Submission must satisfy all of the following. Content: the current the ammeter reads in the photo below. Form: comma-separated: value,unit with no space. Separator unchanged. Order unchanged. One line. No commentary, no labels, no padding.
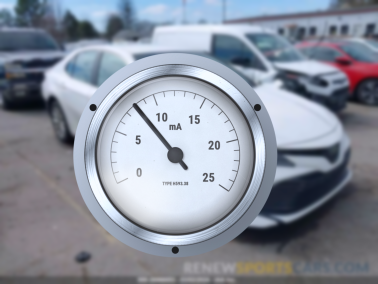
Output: 8,mA
